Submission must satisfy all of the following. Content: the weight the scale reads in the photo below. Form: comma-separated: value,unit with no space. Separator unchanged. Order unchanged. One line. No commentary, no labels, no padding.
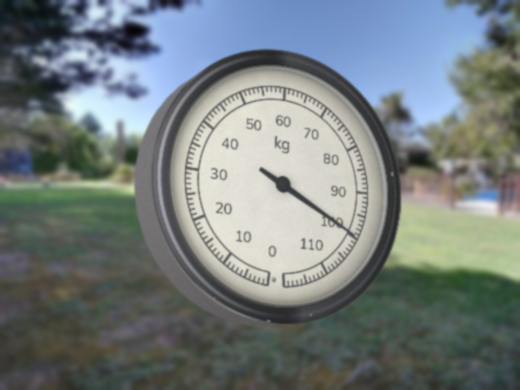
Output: 100,kg
